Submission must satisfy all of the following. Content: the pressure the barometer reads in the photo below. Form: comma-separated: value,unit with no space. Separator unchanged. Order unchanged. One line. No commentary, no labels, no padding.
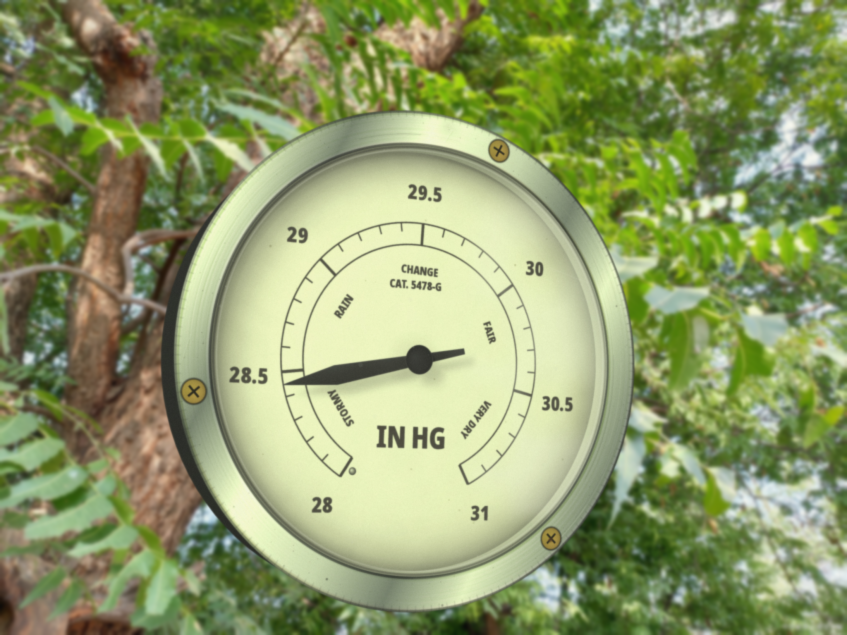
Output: 28.45,inHg
